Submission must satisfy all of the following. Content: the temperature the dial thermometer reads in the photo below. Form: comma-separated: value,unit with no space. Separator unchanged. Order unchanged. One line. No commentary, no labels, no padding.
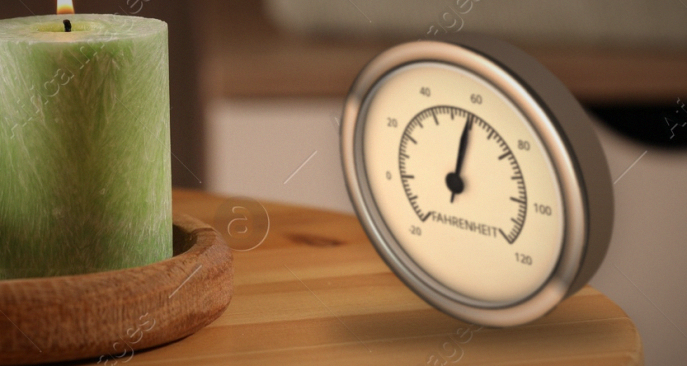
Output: 60,°F
